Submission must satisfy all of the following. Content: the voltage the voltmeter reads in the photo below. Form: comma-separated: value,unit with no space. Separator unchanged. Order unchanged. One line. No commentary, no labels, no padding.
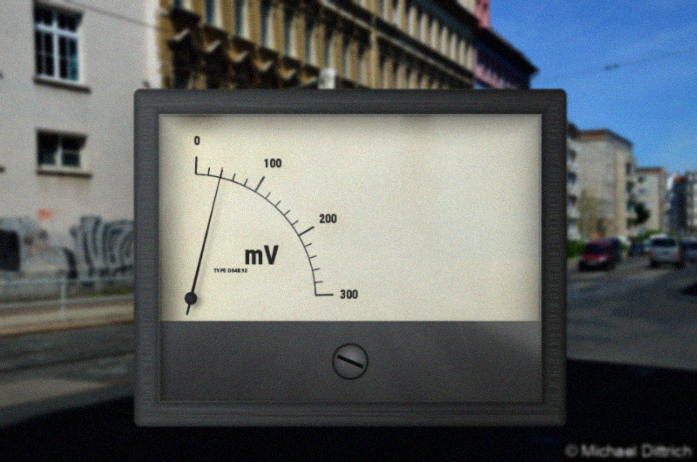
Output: 40,mV
